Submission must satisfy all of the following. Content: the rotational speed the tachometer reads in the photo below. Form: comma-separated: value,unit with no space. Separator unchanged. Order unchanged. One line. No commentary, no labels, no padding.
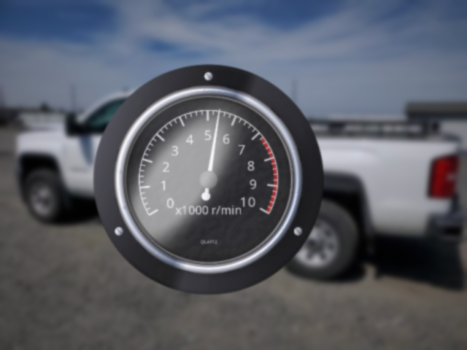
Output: 5400,rpm
